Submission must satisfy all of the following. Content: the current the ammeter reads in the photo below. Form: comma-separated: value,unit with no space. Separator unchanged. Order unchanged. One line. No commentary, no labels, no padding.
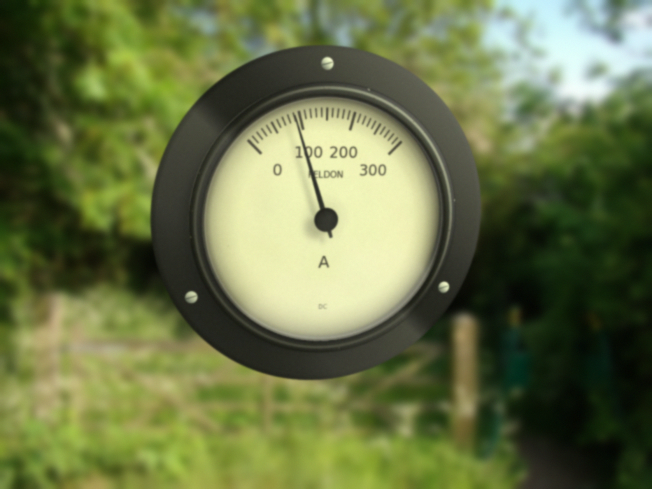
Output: 90,A
